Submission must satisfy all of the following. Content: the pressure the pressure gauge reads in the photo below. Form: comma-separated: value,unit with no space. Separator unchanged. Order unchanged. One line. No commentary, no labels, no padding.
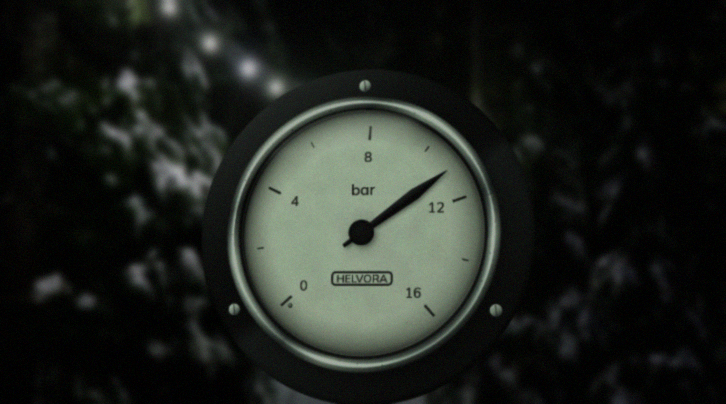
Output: 11,bar
